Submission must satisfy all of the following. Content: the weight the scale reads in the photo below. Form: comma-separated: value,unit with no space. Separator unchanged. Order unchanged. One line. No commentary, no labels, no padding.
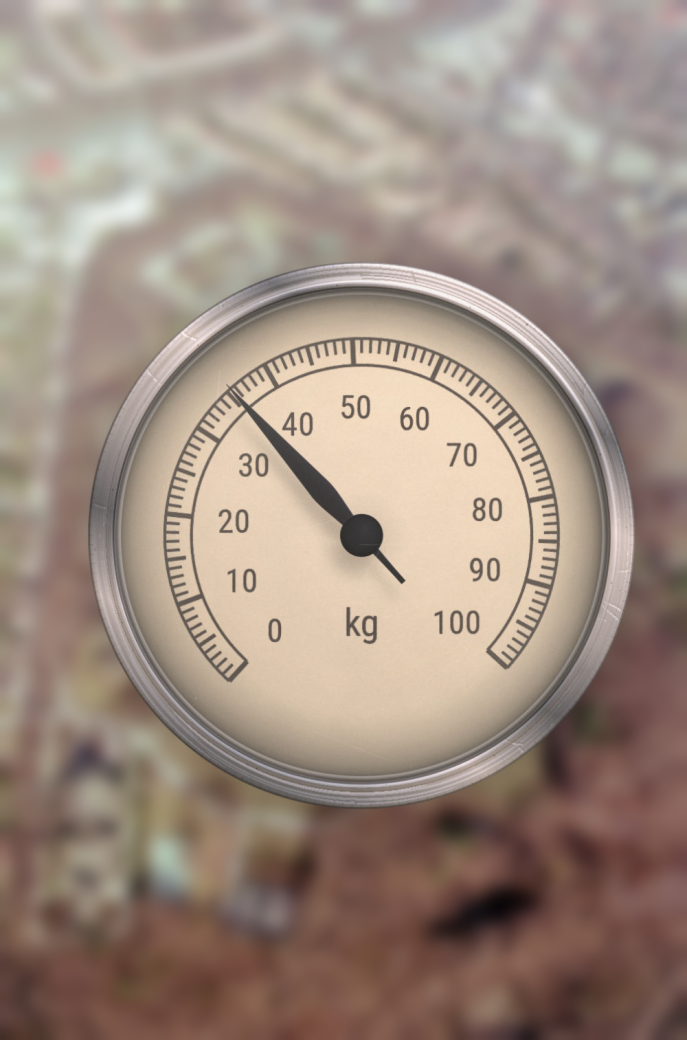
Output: 35.5,kg
